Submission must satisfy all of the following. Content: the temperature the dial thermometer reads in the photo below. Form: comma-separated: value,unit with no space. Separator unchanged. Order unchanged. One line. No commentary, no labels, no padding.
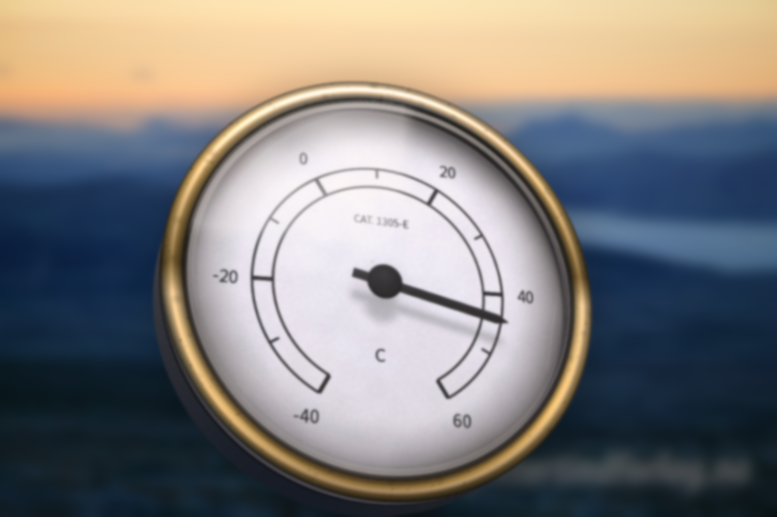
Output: 45,°C
